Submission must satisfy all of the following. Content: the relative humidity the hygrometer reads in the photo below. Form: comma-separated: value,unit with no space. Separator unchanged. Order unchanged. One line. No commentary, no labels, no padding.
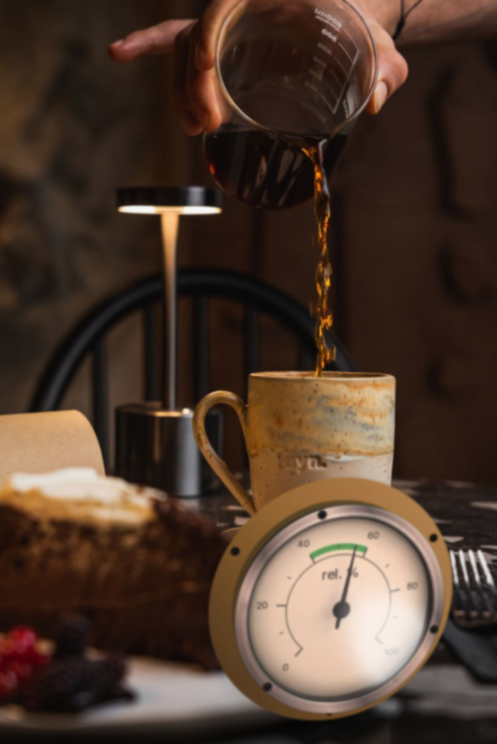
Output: 55,%
